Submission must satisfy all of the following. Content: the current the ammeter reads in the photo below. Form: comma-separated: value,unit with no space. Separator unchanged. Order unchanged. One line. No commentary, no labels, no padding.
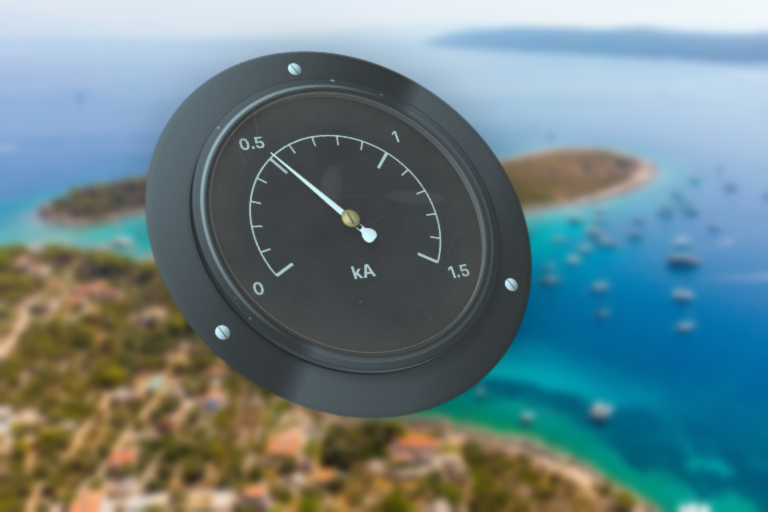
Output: 0.5,kA
